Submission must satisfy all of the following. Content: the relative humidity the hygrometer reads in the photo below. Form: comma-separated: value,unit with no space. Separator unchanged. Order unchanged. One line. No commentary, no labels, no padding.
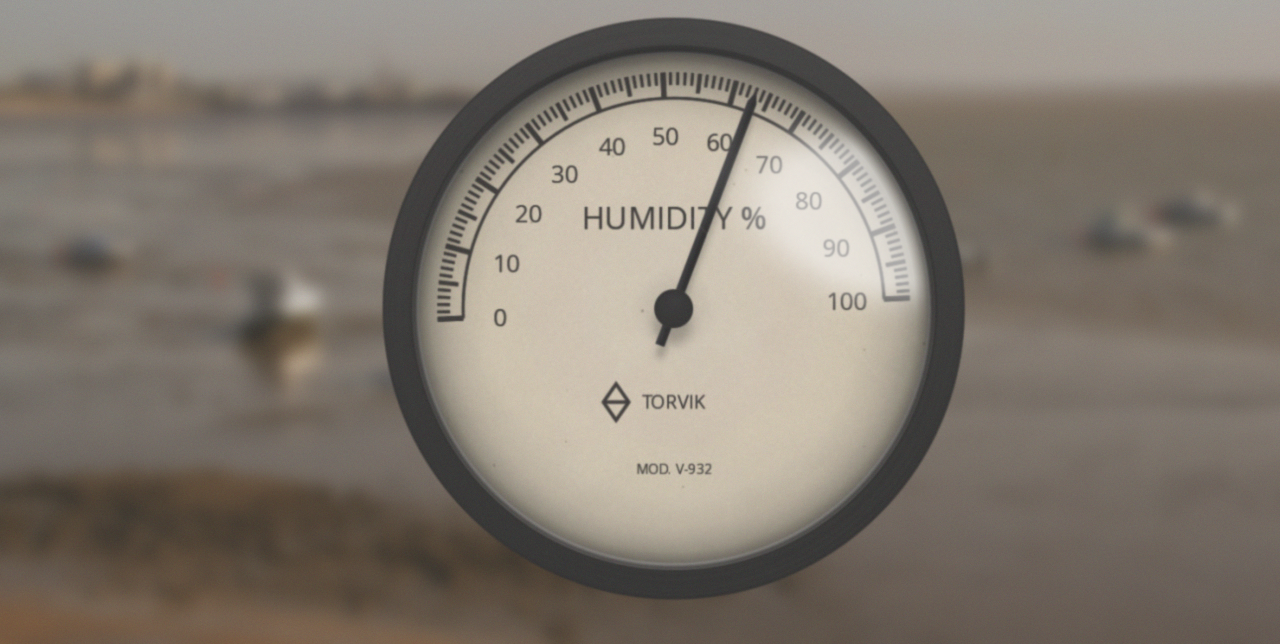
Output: 63,%
